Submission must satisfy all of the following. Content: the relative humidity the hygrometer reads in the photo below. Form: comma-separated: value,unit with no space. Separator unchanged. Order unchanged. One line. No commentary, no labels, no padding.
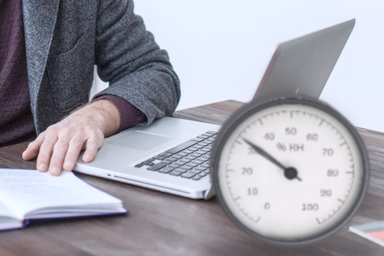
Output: 32,%
